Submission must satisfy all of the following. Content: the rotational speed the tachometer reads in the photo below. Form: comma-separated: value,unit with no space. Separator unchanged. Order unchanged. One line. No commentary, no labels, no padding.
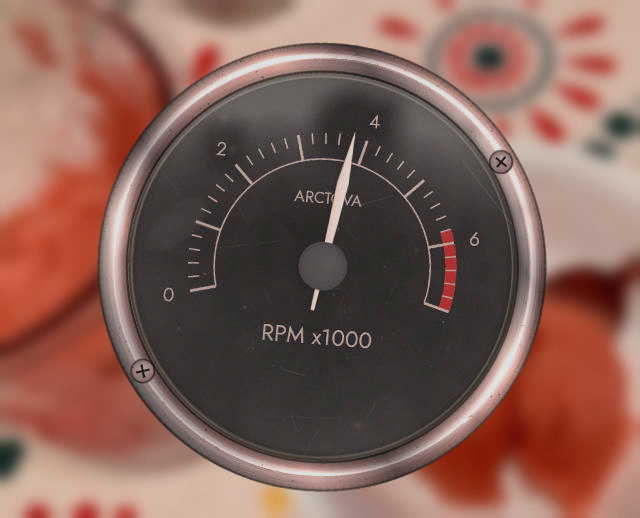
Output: 3800,rpm
